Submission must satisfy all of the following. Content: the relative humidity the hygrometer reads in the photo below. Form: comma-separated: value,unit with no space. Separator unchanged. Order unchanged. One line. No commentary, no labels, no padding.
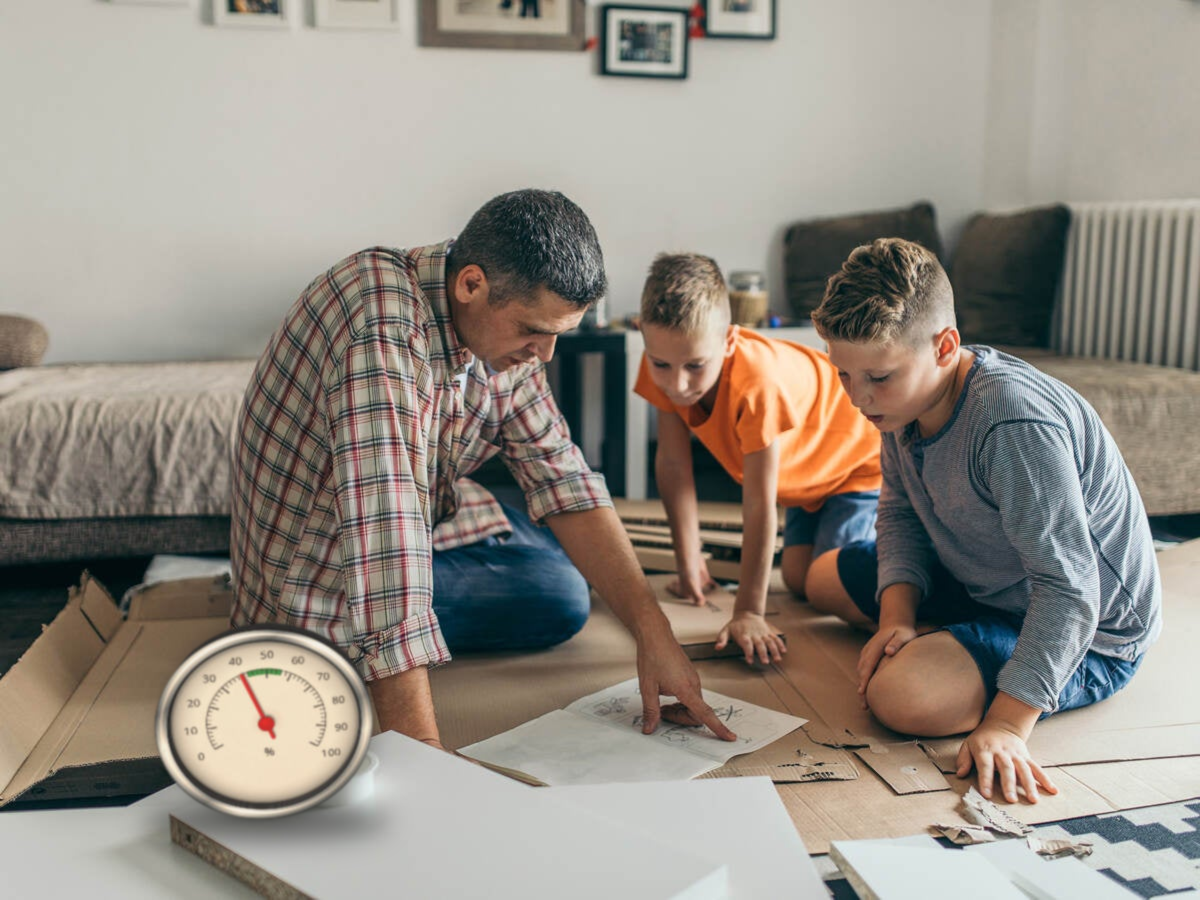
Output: 40,%
